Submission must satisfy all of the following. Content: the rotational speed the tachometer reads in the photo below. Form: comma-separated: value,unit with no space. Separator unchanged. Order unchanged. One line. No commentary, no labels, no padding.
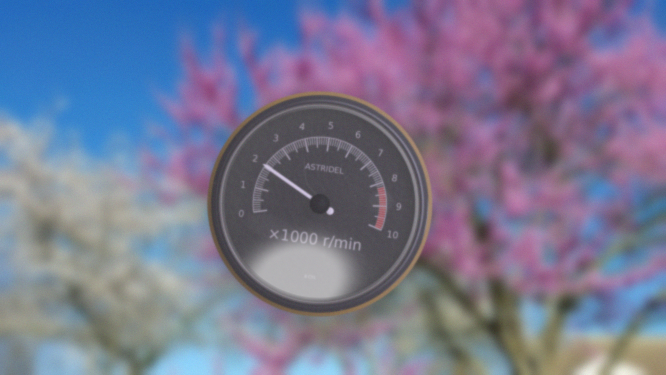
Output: 2000,rpm
